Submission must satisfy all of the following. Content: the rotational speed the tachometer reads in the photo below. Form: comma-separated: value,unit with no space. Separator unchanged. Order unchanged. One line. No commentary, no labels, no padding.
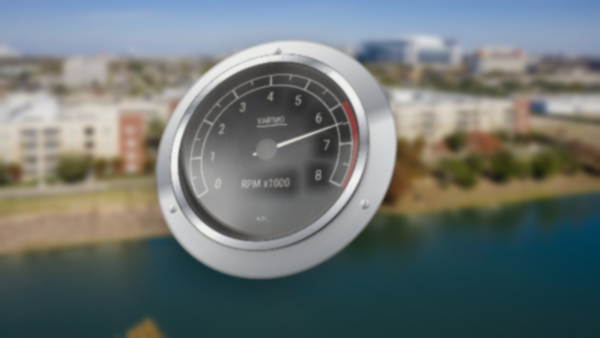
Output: 6500,rpm
